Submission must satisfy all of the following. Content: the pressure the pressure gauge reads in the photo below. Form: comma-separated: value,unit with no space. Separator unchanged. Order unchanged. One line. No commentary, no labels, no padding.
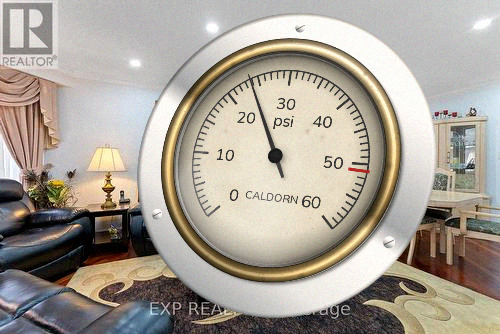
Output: 24,psi
